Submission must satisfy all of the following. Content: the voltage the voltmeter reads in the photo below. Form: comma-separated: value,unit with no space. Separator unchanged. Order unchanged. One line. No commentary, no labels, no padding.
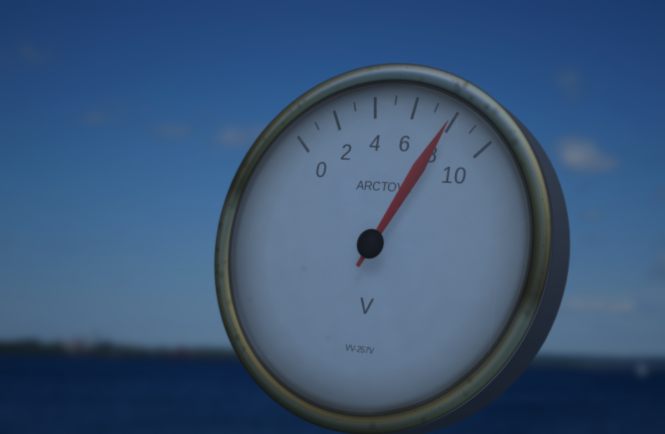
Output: 8,V
